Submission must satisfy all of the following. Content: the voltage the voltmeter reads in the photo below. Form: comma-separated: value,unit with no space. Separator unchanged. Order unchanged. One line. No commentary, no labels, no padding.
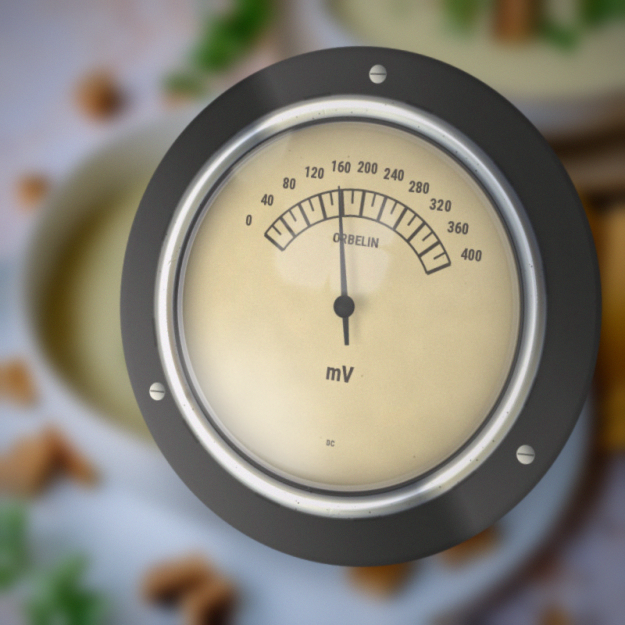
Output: 160,mV
